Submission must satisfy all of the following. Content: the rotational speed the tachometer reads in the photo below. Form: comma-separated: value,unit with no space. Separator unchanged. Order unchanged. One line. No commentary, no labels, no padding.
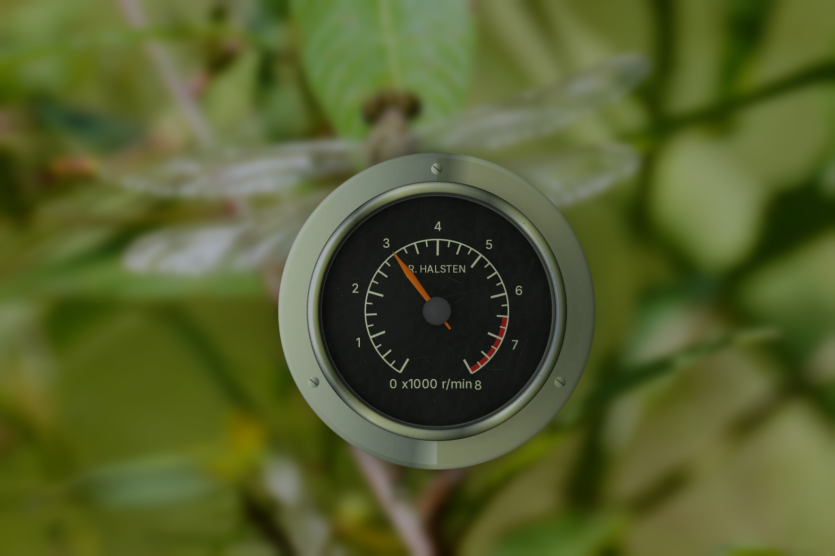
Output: 3000,rpm
